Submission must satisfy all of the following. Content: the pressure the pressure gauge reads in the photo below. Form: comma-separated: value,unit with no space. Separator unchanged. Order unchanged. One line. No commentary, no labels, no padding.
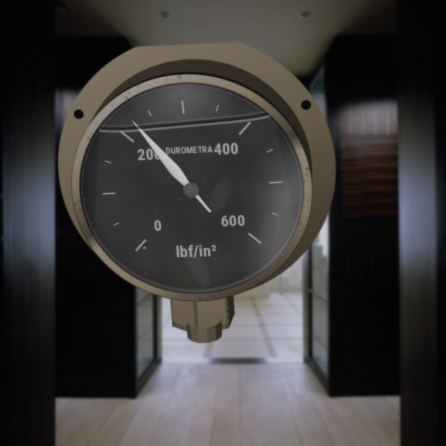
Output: 225,psi
